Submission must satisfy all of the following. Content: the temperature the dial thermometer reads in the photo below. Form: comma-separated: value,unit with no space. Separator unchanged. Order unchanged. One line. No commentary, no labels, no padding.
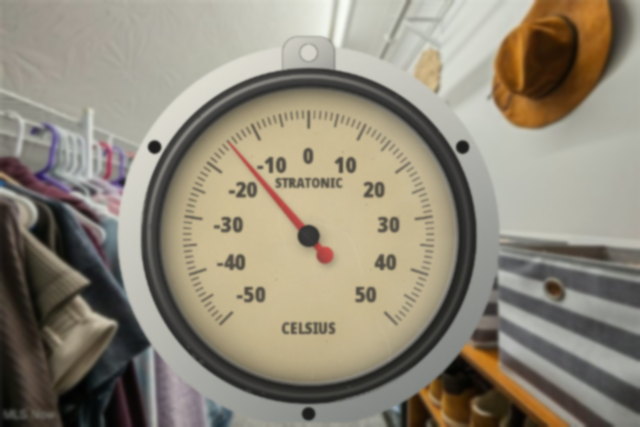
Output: -15,°C
